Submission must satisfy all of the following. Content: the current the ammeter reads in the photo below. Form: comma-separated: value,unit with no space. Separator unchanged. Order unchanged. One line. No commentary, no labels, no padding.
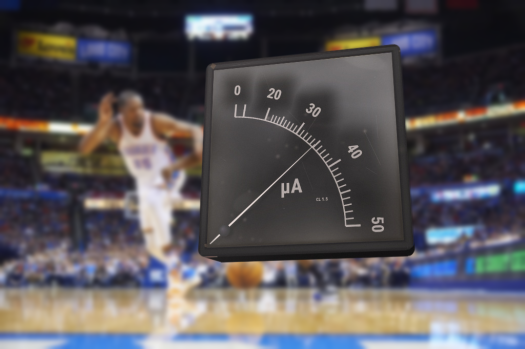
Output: 35,µA
